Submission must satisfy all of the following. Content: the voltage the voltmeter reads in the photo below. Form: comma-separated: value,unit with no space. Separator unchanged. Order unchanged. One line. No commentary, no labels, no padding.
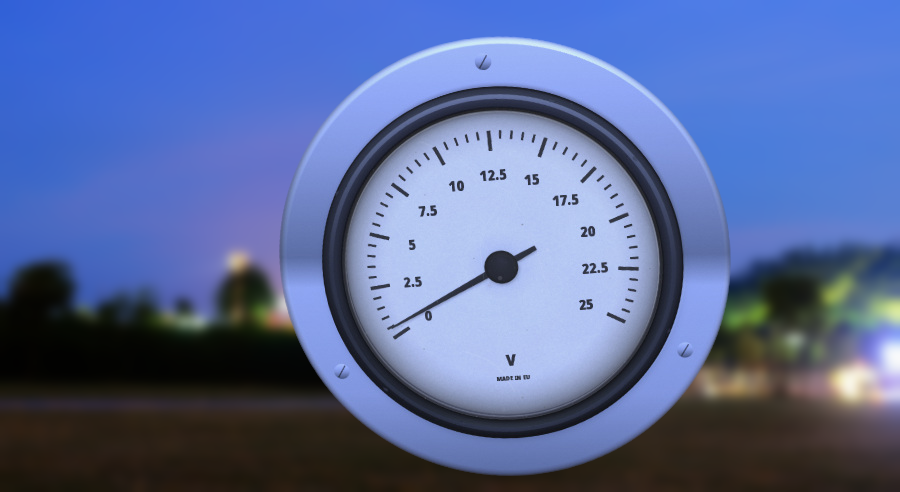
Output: 0.5,V
